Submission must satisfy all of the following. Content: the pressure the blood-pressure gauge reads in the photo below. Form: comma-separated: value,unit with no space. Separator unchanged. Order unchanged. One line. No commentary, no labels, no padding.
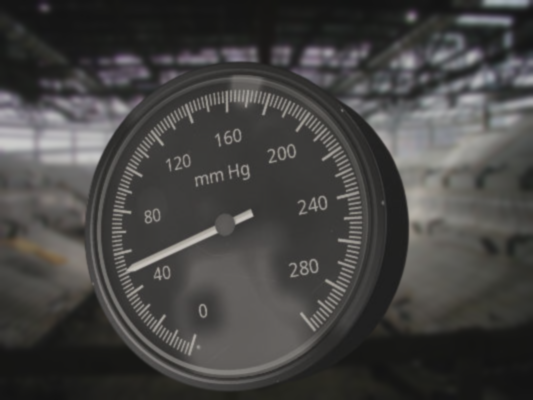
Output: 50,mmHg
